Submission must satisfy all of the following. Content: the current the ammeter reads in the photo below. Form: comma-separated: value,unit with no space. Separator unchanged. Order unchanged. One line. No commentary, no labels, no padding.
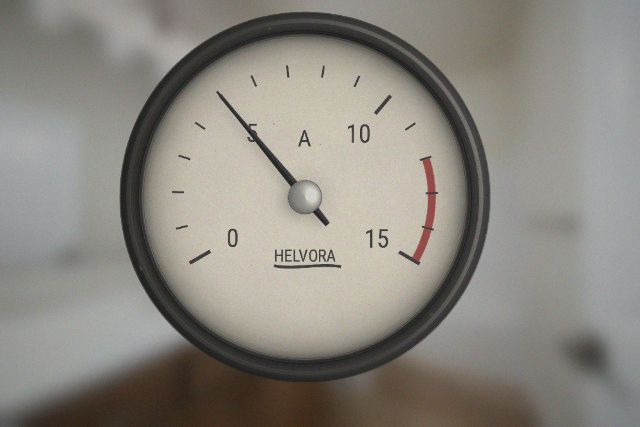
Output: 5,A
